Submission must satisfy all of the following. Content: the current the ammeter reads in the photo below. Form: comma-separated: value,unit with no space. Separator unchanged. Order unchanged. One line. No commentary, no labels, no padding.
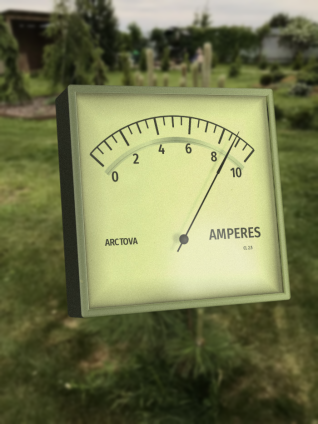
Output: 8.75,A
